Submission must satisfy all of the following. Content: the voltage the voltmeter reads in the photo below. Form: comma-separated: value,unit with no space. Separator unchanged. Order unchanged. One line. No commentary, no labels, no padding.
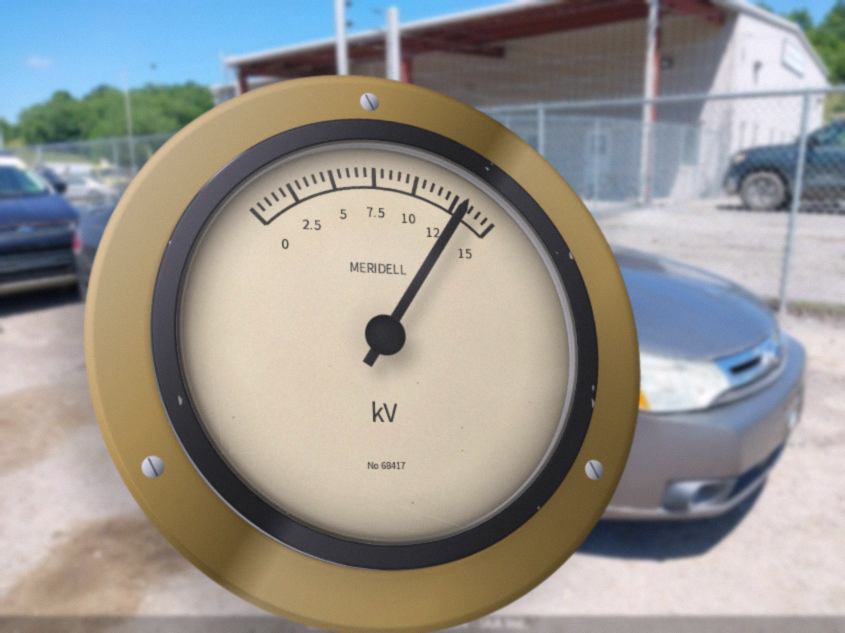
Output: 13,kV
